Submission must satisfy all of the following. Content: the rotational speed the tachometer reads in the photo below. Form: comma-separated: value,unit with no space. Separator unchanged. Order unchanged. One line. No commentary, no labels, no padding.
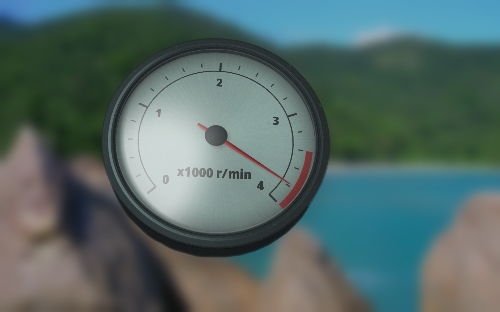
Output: 3800,rpm
